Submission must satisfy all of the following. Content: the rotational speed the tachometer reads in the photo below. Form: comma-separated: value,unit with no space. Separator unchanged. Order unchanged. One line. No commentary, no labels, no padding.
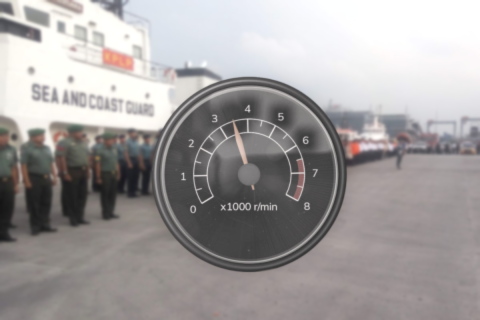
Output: 3500,rpm
